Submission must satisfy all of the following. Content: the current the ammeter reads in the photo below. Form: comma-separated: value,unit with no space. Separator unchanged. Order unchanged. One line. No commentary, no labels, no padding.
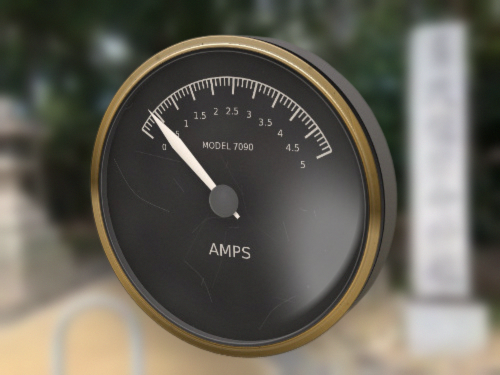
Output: 0.5,A
